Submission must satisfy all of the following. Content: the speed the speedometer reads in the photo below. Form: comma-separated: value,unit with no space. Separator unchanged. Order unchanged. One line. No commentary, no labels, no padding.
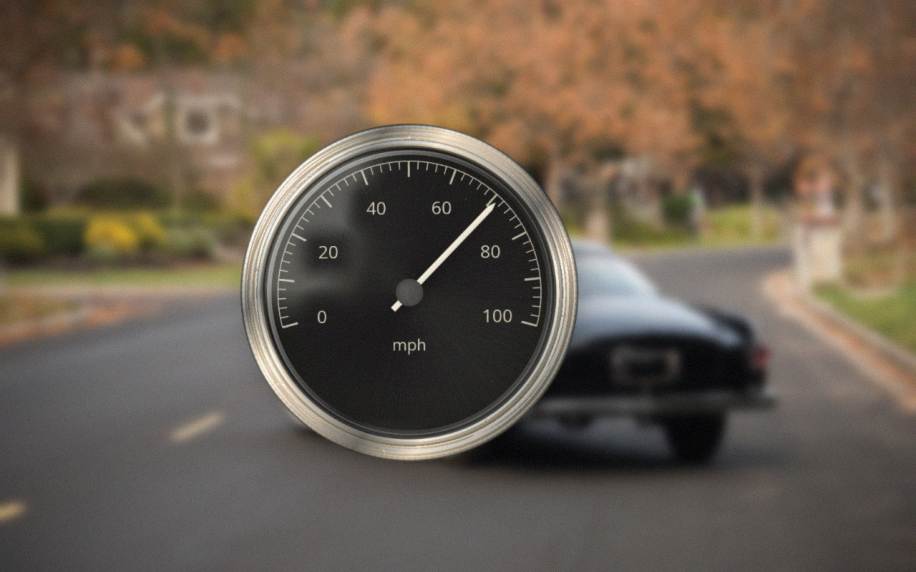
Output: 71,mph
